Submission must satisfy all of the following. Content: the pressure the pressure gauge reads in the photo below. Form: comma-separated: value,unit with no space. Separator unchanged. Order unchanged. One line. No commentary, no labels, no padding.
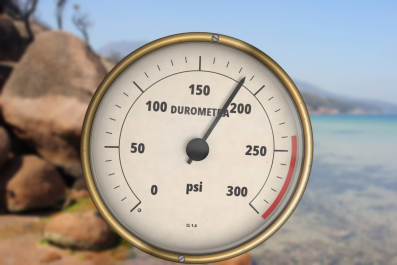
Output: 185,psi
